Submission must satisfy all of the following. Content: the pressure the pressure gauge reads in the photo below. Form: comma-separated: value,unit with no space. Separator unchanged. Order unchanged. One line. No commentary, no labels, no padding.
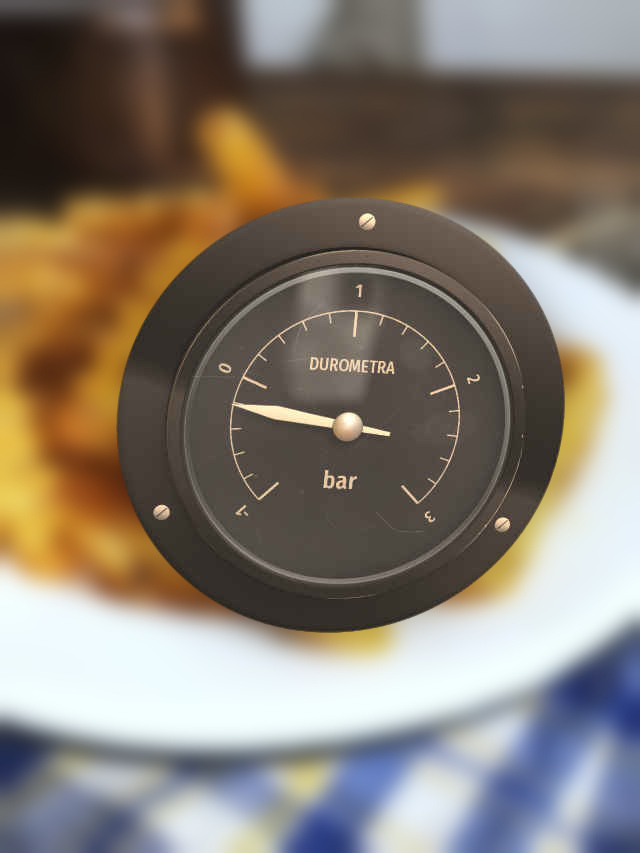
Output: -0.2,bar
